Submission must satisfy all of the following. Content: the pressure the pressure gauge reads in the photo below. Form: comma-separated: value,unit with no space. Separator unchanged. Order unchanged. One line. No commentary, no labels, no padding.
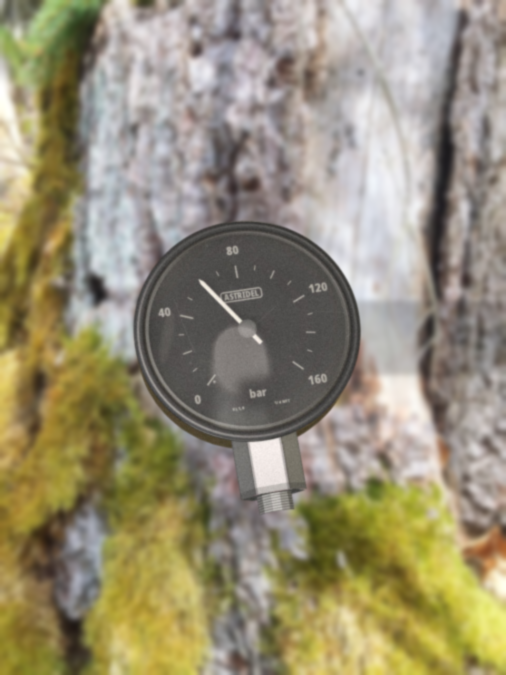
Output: 60,bar
